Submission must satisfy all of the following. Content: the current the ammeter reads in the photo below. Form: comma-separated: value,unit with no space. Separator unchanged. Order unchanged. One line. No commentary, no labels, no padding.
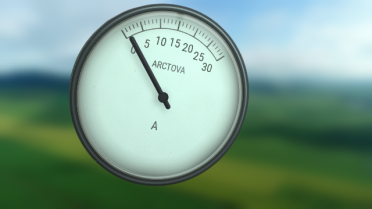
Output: 1,A
